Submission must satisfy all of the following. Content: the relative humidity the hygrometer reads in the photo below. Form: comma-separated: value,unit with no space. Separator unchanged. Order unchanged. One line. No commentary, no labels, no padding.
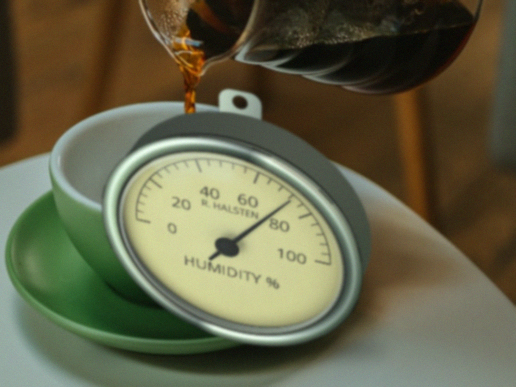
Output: 72,%
